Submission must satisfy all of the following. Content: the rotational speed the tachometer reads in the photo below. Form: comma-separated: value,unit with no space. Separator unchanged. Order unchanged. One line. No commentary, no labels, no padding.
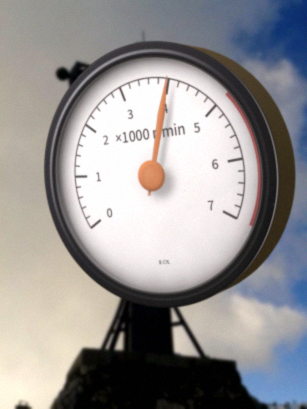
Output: 4000,rpm
